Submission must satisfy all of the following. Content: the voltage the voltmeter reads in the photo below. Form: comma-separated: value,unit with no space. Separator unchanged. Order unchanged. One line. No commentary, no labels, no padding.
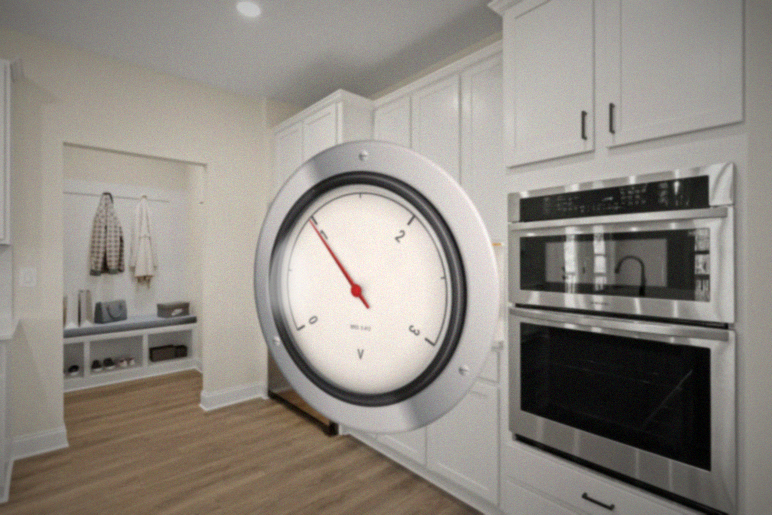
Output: 1,V
